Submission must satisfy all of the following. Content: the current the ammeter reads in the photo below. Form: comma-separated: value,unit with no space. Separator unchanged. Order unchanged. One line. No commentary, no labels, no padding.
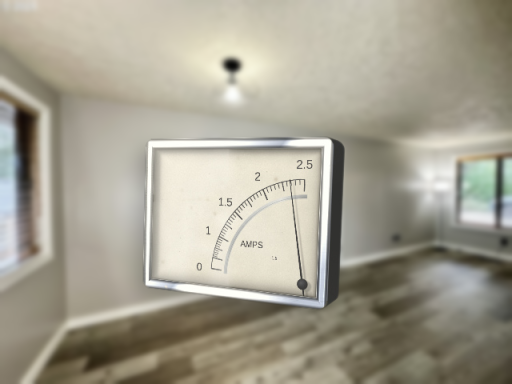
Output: 2.35,A
